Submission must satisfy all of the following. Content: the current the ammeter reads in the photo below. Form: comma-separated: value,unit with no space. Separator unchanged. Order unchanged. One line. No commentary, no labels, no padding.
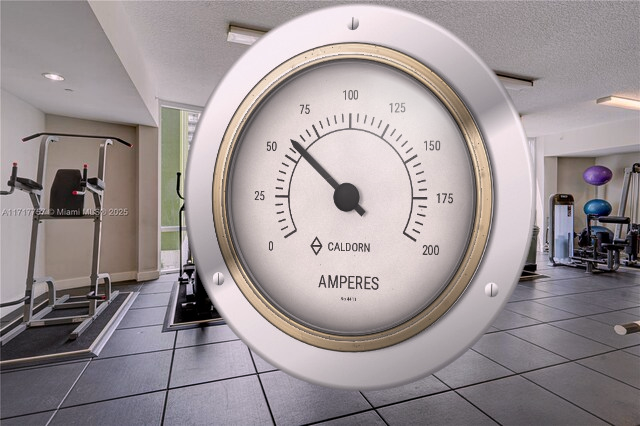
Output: 60,A
